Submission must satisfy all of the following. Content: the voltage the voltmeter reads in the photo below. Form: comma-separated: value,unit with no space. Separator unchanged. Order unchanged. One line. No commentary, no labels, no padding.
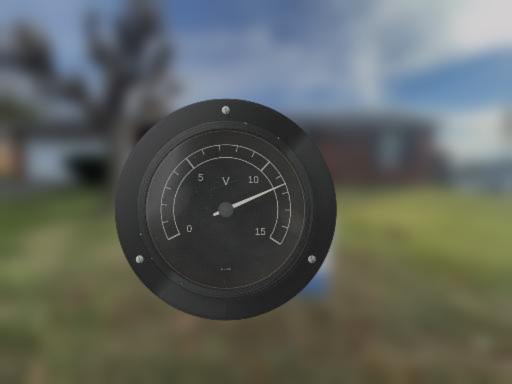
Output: 11.5,V
